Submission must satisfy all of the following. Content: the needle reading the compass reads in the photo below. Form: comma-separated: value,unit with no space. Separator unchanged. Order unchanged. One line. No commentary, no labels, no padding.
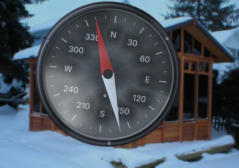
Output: 340,°
